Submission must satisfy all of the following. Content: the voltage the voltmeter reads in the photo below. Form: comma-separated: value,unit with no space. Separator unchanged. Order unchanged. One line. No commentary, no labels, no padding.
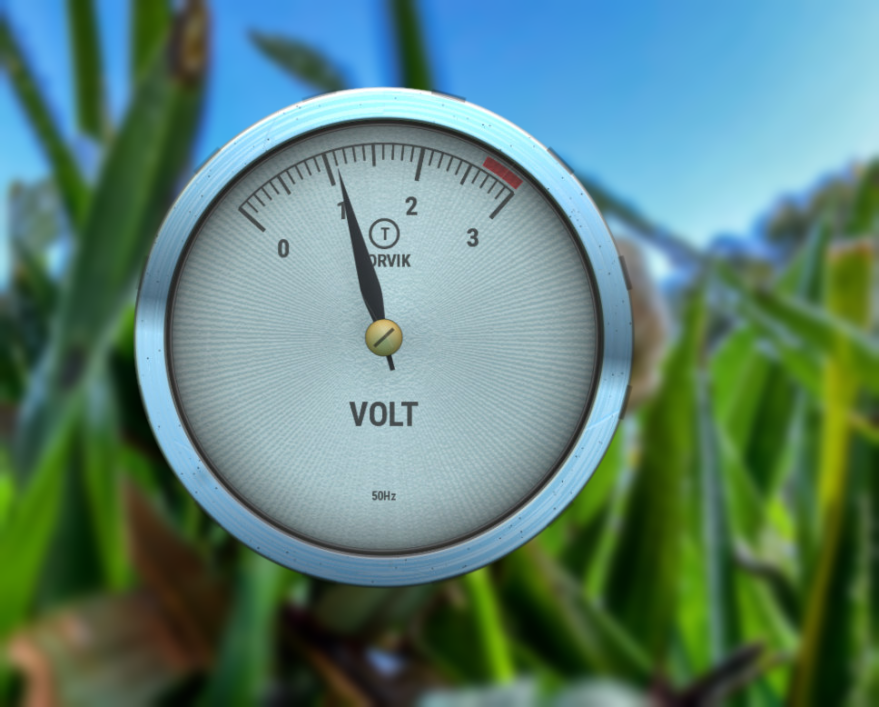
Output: 1.1,V
